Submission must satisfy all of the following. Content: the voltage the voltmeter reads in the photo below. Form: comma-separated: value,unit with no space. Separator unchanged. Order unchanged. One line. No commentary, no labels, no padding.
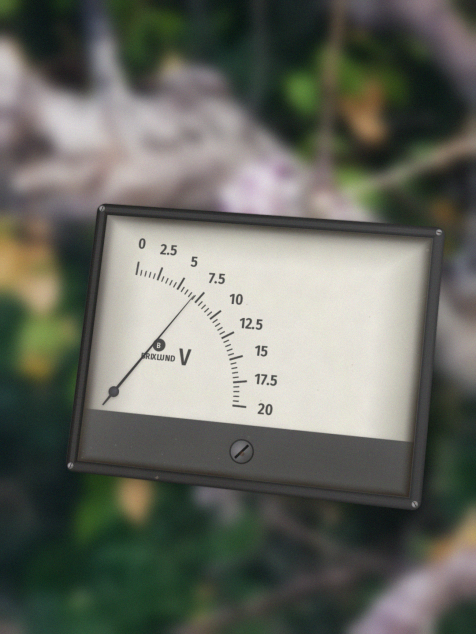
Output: 7,V
